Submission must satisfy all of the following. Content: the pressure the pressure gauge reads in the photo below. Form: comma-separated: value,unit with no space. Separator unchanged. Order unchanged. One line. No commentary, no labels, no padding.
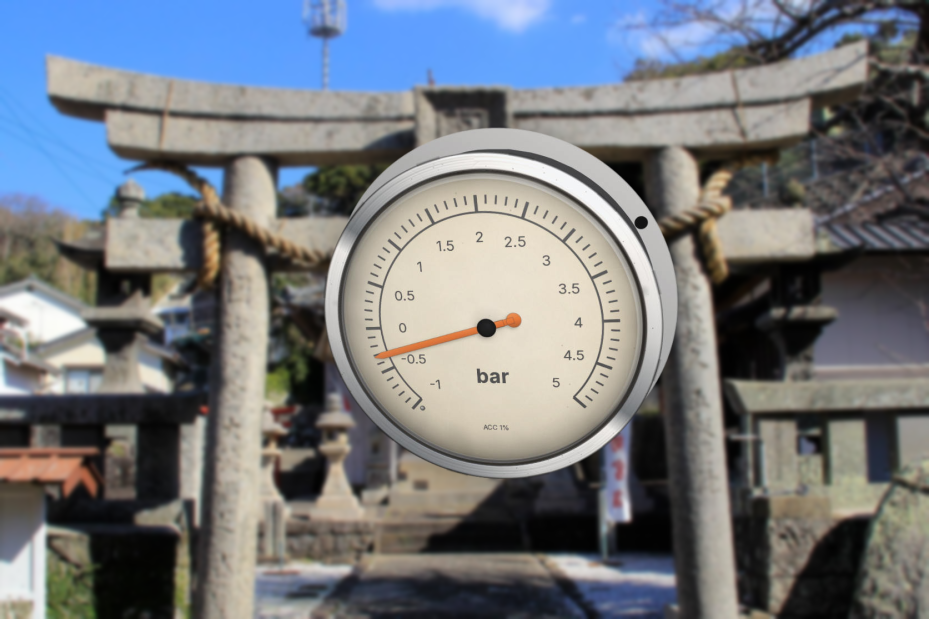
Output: -0.3,bar
